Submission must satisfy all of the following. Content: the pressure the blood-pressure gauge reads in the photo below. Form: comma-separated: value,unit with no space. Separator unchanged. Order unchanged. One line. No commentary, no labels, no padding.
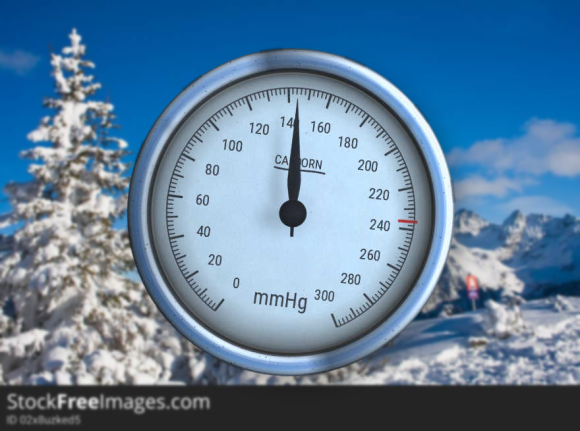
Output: 144,mmHg
